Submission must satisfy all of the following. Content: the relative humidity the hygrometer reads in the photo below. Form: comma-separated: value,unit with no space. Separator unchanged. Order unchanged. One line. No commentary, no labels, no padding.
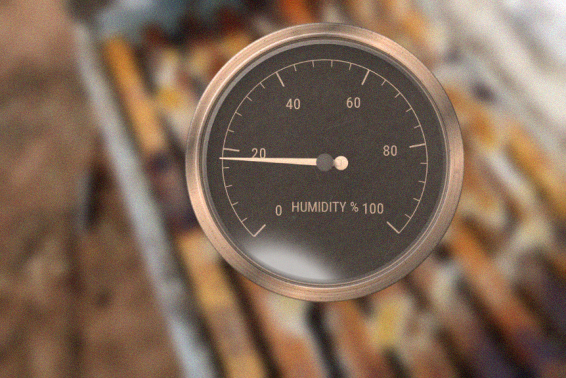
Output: 18,%
